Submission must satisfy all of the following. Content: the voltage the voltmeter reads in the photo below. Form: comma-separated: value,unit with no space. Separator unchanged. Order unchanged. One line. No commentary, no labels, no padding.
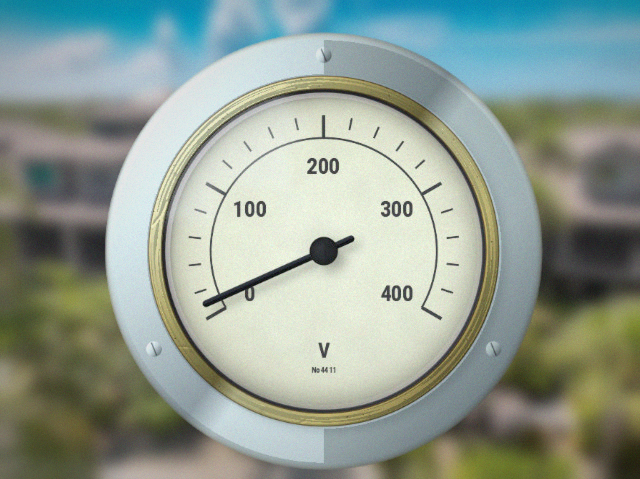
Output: 10,V
